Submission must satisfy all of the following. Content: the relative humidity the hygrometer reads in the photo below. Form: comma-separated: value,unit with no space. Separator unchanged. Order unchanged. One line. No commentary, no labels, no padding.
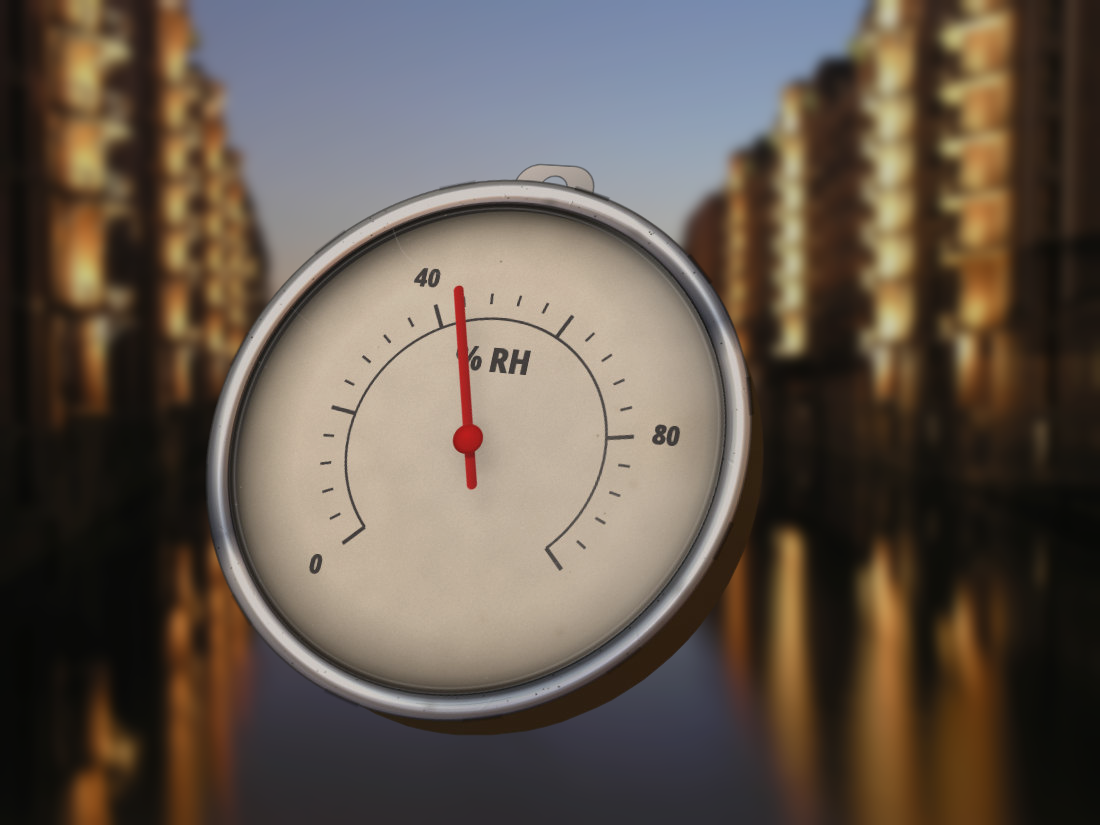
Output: 44,%
